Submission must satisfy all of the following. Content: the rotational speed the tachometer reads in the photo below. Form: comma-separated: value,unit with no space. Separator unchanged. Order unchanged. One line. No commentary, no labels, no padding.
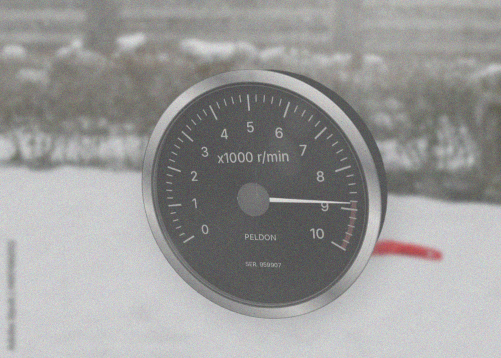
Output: 8800,rpm
